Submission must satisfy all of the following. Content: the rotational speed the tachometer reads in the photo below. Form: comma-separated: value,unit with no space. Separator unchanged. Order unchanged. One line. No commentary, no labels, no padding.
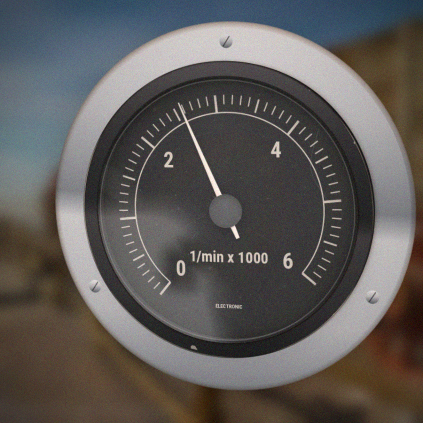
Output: 2600,rpm
